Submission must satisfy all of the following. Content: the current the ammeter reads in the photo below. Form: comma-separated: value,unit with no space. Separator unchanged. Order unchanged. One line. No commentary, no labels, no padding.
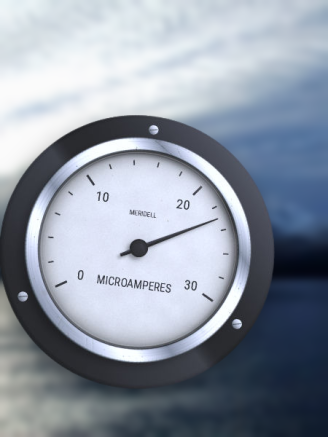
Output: 23,µA
